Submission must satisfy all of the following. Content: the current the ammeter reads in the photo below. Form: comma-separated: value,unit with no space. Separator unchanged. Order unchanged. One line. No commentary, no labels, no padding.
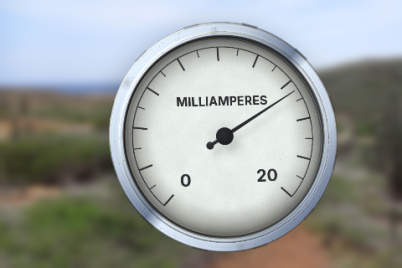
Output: 14.5,mA
